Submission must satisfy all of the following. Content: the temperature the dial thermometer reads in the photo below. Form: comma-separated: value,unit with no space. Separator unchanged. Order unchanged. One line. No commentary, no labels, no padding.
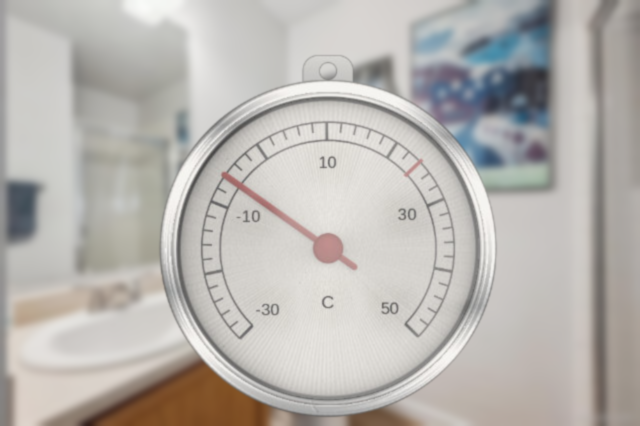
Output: -6,°C
